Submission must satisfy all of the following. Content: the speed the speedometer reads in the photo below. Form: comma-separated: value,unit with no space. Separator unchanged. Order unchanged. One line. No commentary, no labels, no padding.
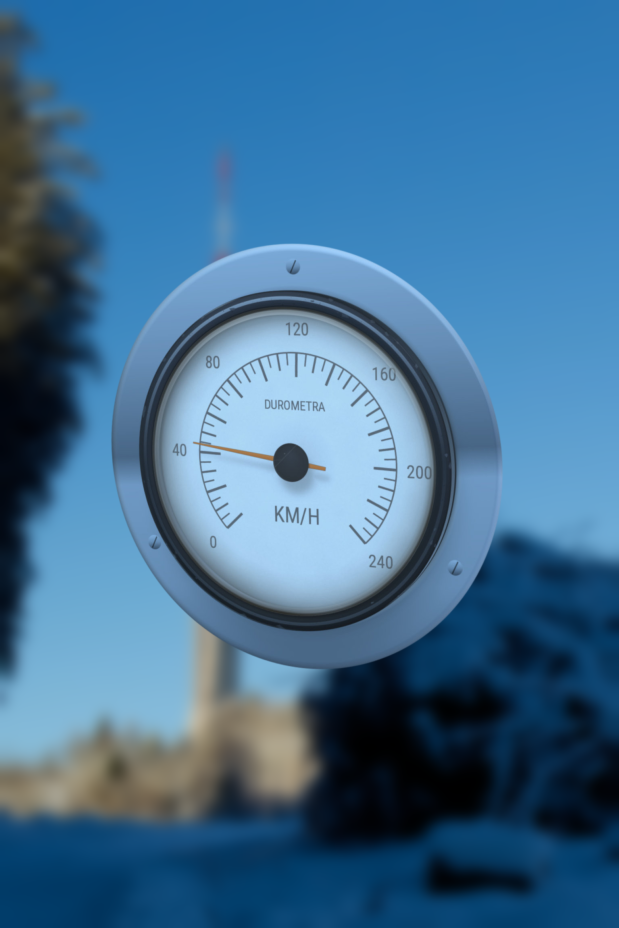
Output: 45,km/h
